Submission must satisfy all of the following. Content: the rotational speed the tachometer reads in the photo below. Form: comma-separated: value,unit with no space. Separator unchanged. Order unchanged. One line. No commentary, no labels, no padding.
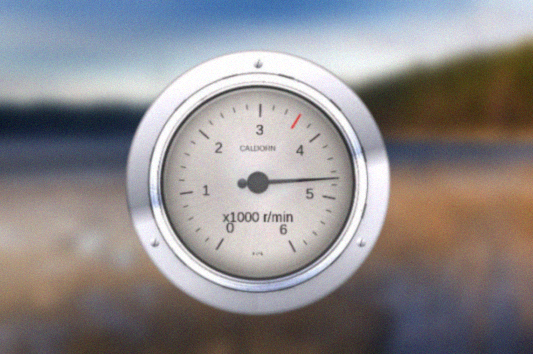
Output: 4700,rpm
